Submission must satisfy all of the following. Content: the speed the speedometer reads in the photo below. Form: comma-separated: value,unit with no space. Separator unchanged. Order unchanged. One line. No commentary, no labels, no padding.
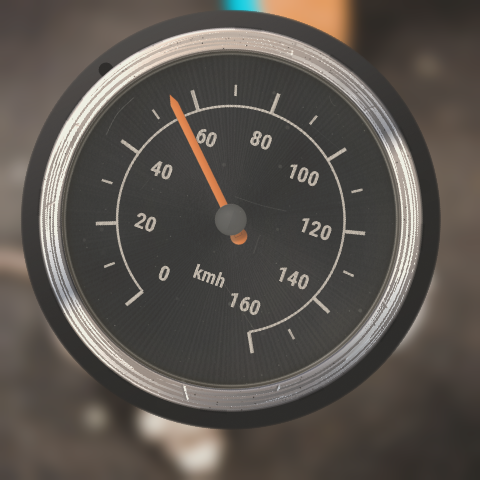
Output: 55,km/h
